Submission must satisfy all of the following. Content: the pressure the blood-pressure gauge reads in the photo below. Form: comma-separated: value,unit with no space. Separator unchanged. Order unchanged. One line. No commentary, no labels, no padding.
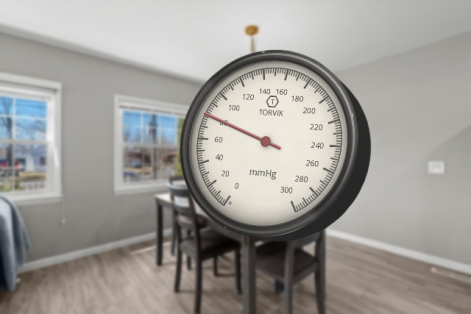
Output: 80,mmHg
